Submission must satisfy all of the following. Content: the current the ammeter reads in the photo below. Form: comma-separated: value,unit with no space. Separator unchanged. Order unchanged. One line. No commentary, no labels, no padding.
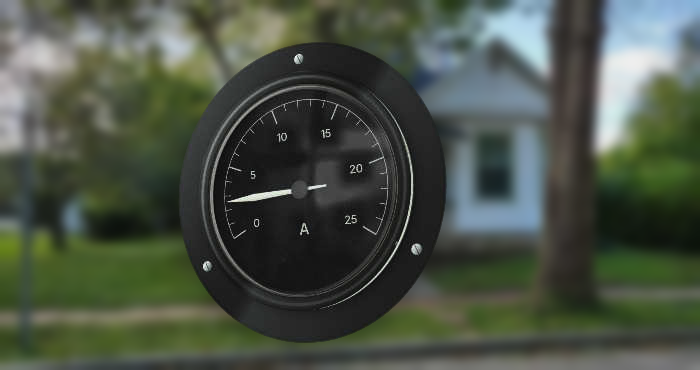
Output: 2.5,A
